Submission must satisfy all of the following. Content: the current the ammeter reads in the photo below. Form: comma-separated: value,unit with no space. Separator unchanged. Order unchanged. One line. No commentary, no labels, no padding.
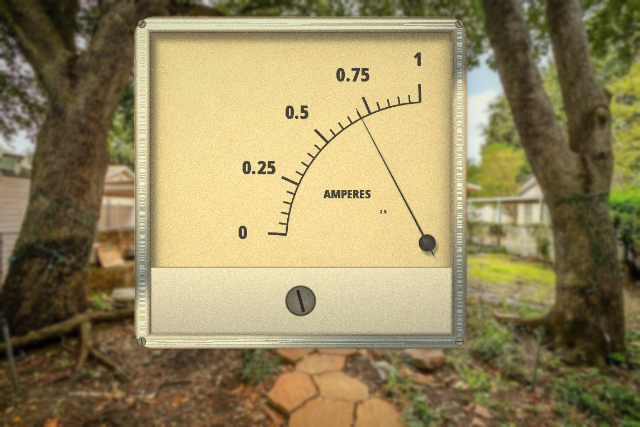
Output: 0.7,A
